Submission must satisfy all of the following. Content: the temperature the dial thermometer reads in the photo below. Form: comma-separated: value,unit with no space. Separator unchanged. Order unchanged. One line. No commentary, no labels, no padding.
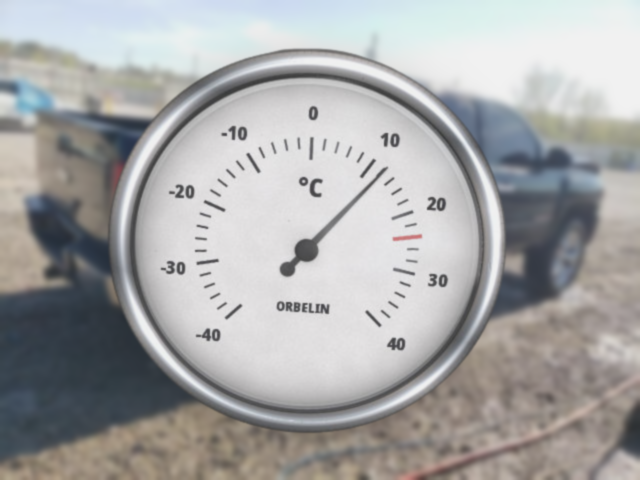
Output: 12,°C
